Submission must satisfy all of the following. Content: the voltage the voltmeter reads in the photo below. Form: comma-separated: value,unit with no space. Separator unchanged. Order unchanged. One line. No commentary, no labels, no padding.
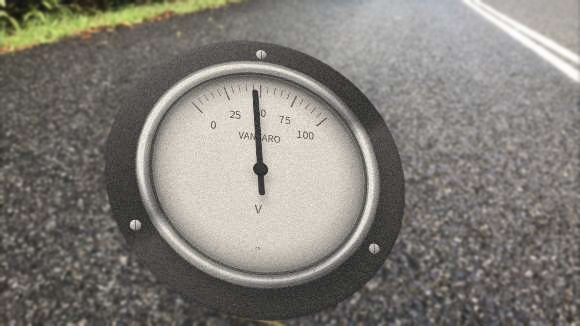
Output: 45,V
